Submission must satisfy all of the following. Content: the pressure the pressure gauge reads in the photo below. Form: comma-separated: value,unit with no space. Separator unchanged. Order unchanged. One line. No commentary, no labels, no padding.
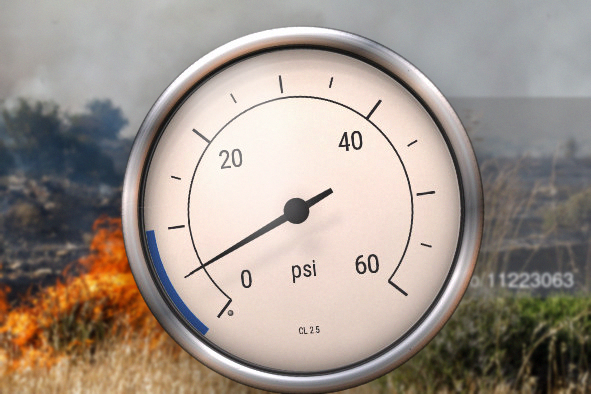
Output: 5,psi
